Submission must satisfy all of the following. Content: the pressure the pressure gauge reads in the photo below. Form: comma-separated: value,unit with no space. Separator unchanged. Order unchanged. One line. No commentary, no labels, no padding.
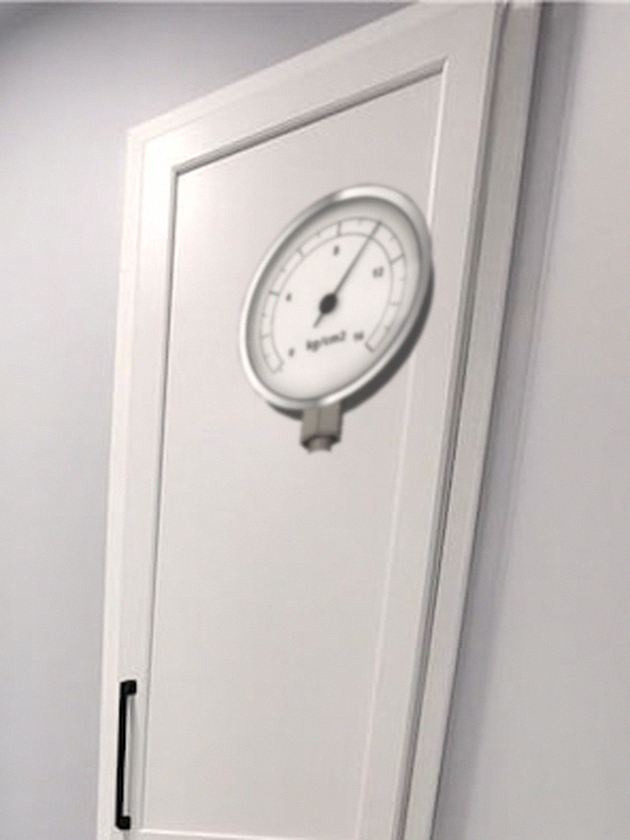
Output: 10,kg/cm²
